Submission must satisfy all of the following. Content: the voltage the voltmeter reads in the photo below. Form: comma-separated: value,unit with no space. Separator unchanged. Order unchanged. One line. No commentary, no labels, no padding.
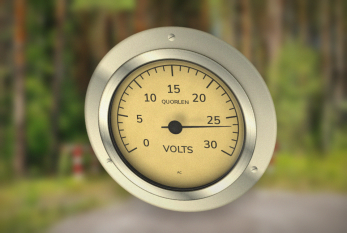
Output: 26,V
